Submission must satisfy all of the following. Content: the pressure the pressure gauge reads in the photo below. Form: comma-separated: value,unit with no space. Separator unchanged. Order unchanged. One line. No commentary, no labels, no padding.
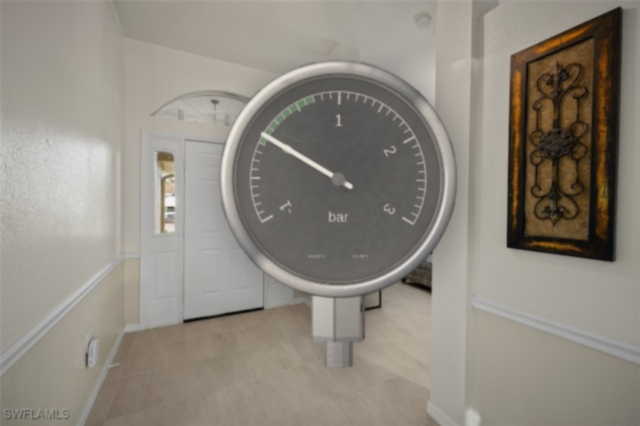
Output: 0,bar
